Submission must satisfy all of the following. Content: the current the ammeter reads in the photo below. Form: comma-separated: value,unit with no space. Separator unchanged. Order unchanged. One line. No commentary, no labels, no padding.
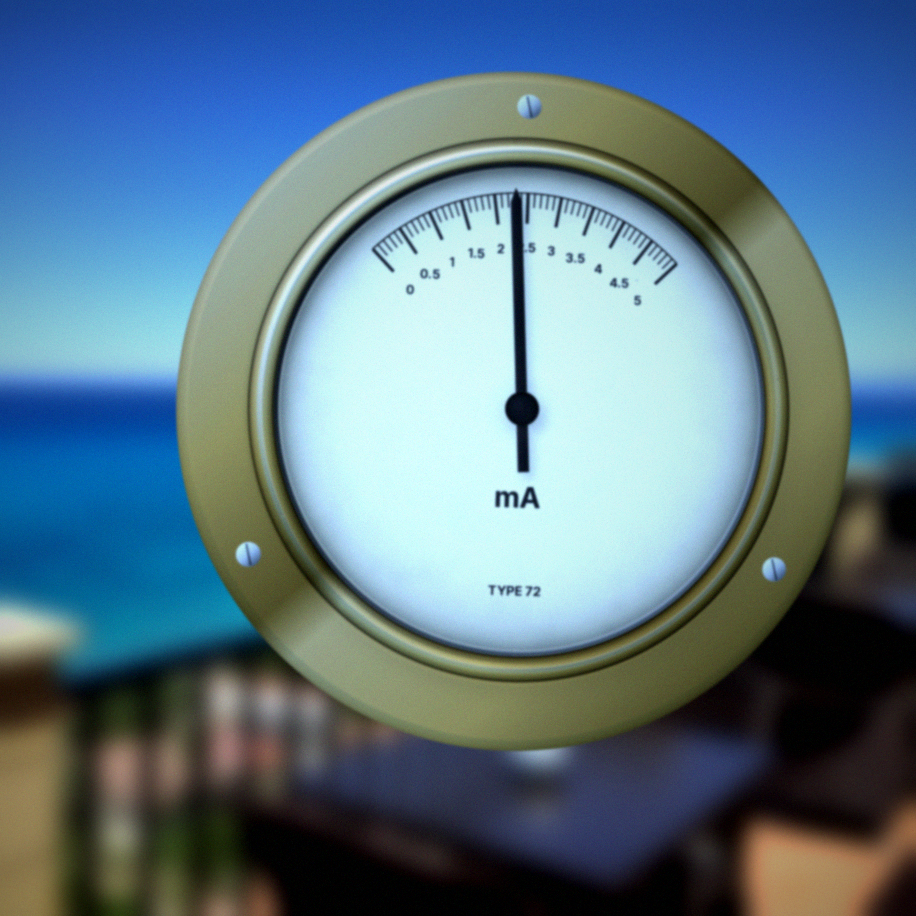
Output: 2.3,mA
